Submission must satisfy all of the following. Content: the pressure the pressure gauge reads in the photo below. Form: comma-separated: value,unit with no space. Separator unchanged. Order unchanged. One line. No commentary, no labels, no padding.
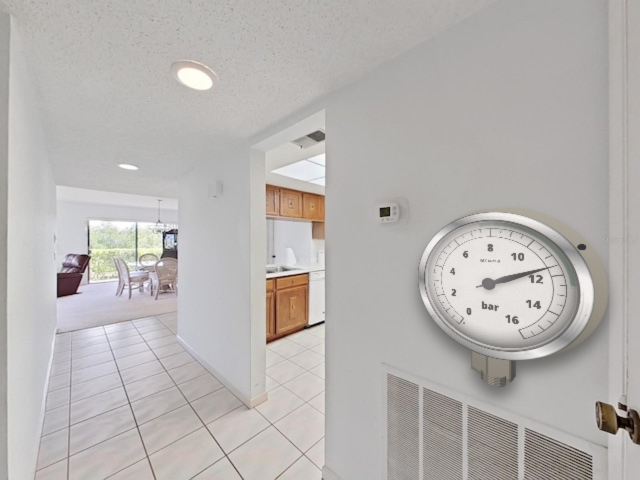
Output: 11.5,bar
